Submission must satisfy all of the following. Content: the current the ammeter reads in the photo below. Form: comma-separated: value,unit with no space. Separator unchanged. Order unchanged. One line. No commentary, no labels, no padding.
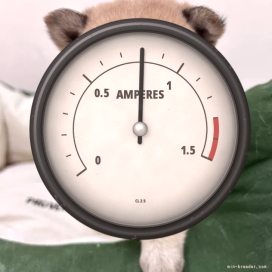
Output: 0.8,A
